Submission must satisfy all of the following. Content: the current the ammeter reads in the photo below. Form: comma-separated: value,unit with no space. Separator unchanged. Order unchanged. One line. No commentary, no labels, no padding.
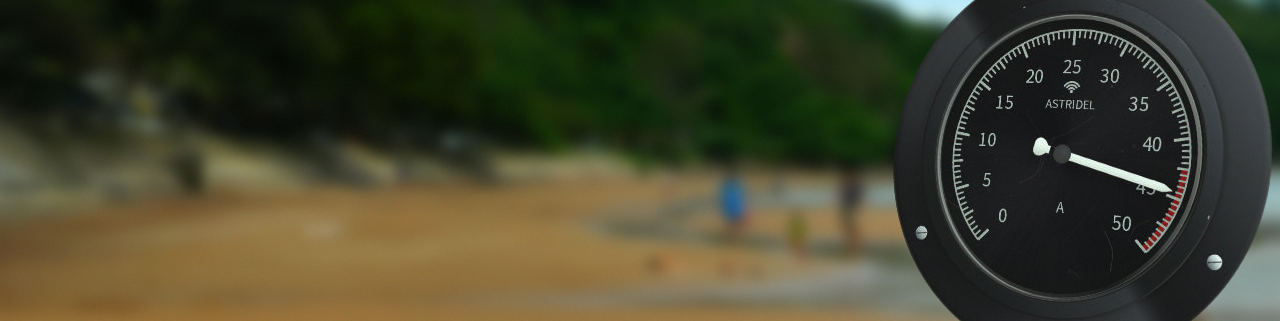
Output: 44.5,A
